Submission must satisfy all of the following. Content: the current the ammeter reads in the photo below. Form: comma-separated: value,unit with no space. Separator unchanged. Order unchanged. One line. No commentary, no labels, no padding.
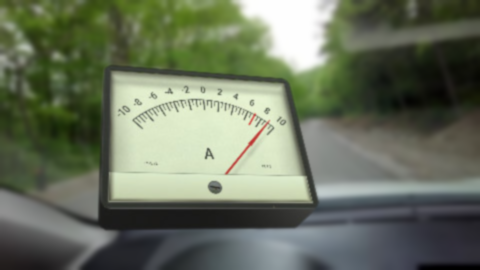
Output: 9,A
